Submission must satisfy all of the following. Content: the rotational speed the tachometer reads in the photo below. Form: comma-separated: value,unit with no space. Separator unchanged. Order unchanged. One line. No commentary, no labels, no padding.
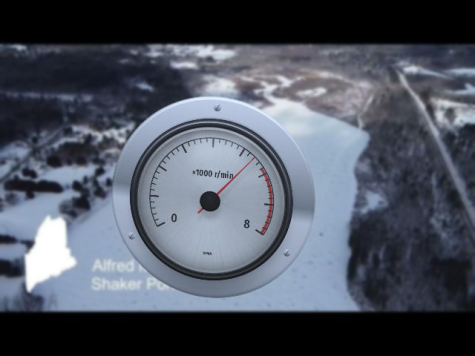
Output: 5400,rpm
